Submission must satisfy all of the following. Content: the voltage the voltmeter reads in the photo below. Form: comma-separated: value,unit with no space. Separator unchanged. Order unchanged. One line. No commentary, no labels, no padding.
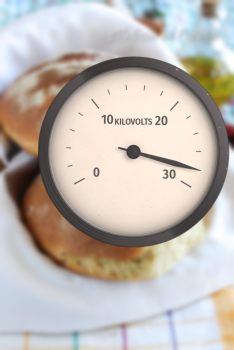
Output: 28,kV
